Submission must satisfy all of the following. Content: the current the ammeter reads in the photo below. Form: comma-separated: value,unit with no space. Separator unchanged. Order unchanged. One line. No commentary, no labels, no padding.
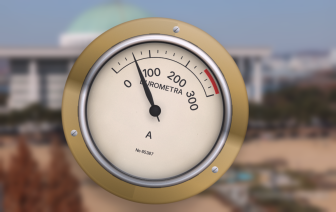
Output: 60,A
